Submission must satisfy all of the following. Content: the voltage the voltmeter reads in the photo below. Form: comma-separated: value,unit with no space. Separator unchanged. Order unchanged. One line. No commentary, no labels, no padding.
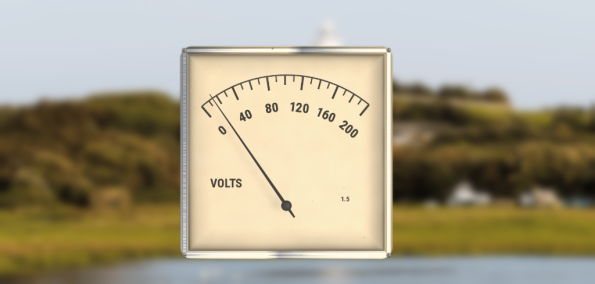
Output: 15,V
